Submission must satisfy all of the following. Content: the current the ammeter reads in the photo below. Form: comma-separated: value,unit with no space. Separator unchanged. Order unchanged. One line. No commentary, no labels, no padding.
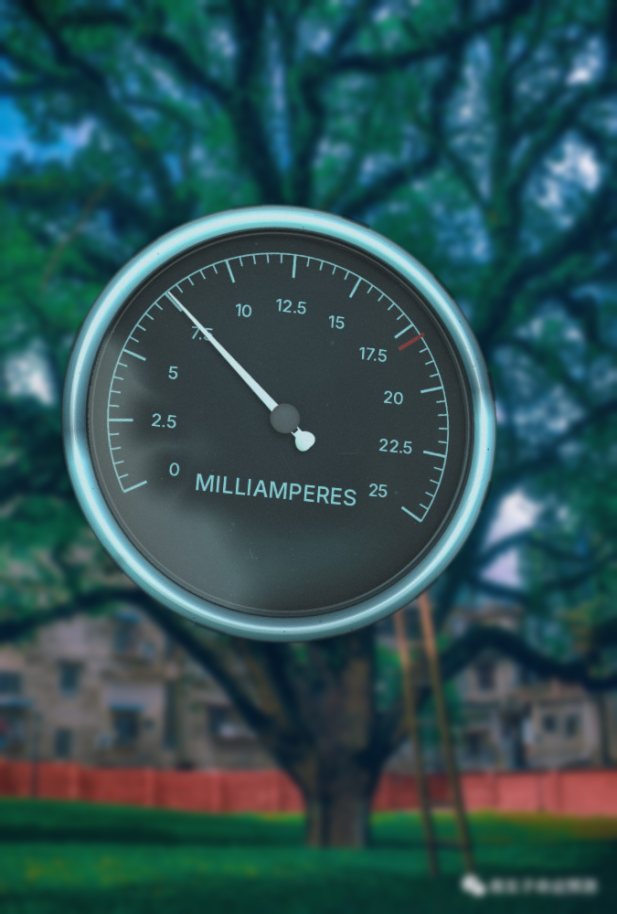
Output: 7.5,mA
